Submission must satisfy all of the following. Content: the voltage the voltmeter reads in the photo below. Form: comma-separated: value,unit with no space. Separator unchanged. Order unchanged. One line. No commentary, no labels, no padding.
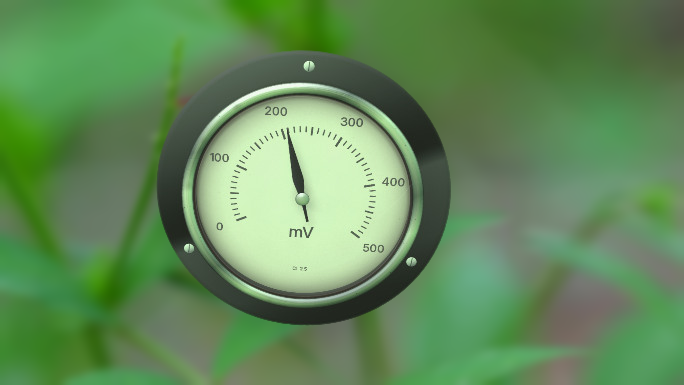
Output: 210,mV
